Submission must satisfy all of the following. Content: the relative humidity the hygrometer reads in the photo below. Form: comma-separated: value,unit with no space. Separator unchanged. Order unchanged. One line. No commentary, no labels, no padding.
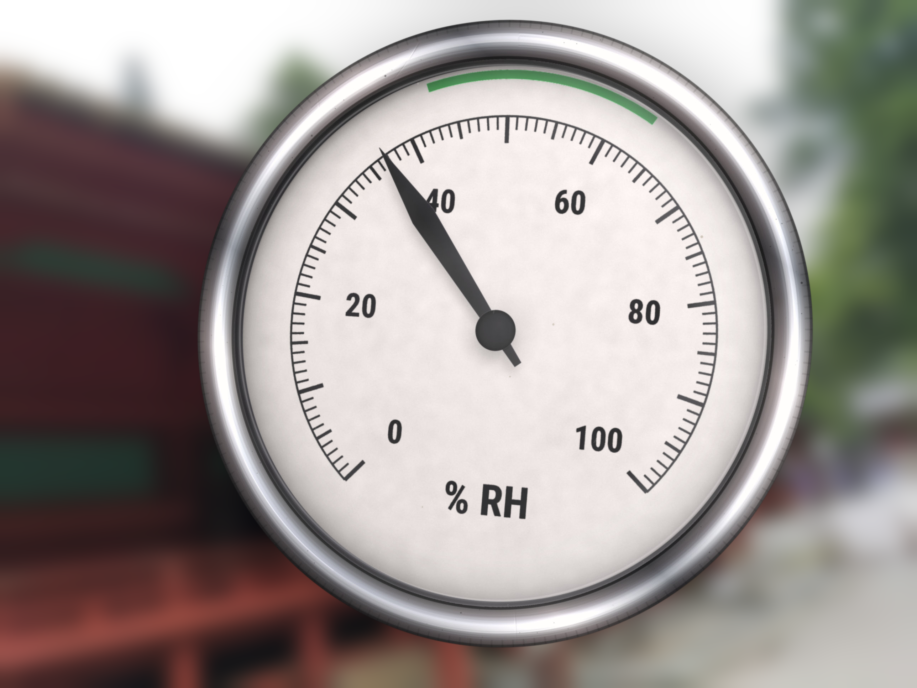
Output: 37,%
